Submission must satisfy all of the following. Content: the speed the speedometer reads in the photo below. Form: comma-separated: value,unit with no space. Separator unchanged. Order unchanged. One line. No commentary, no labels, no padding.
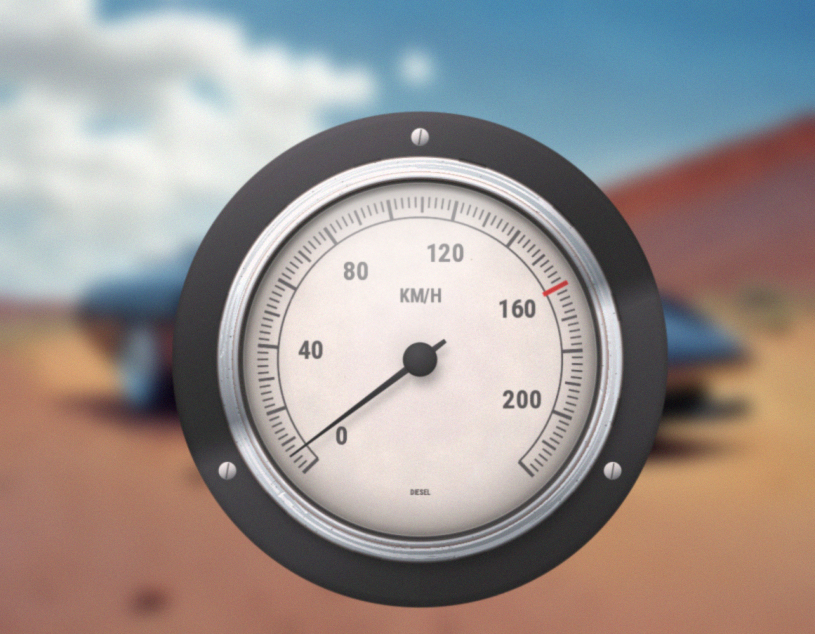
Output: 6,km/h
